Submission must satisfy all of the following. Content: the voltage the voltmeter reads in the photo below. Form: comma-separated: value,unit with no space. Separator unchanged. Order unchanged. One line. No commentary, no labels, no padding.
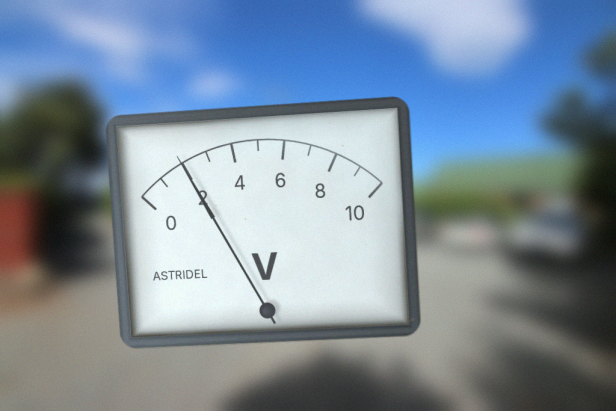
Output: 2,V
